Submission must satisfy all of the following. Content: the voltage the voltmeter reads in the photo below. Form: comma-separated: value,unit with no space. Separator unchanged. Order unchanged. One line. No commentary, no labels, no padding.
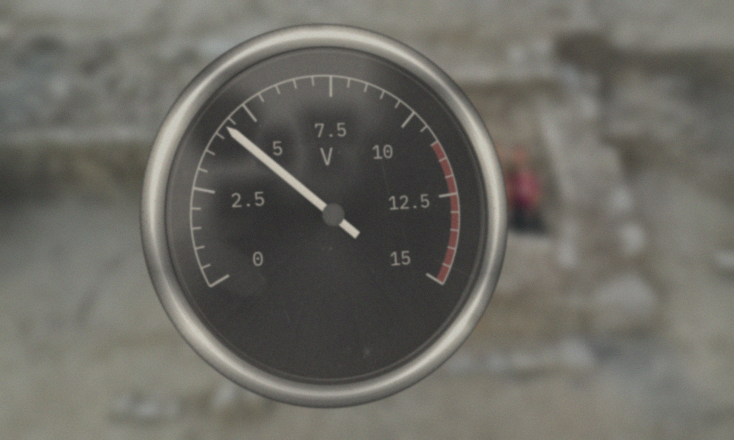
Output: 4.25,V
